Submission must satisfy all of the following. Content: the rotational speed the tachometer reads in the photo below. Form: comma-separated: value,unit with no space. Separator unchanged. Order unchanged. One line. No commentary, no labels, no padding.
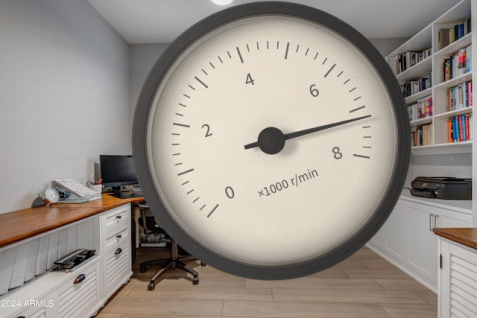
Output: 7200,rpm
